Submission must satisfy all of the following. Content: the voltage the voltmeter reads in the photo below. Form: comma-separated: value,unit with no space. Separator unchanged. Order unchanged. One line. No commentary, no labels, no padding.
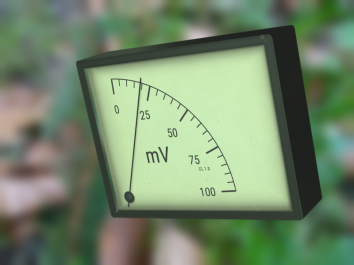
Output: 20,mV
